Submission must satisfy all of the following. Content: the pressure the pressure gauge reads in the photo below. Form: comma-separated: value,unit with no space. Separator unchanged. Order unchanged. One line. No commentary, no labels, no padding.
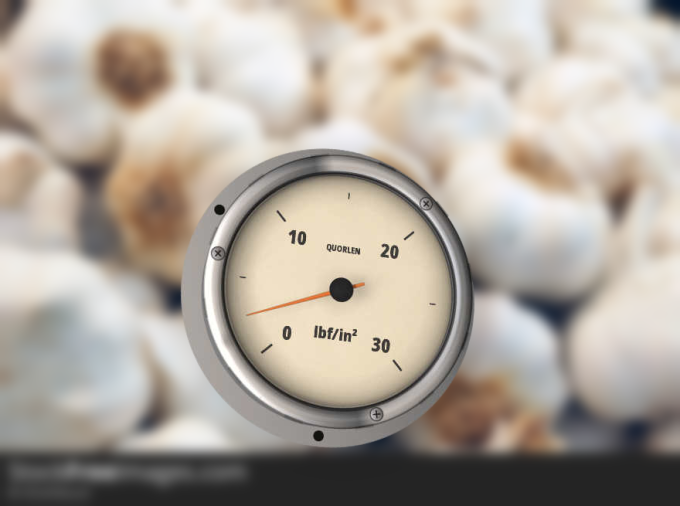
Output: 2.5,psi
